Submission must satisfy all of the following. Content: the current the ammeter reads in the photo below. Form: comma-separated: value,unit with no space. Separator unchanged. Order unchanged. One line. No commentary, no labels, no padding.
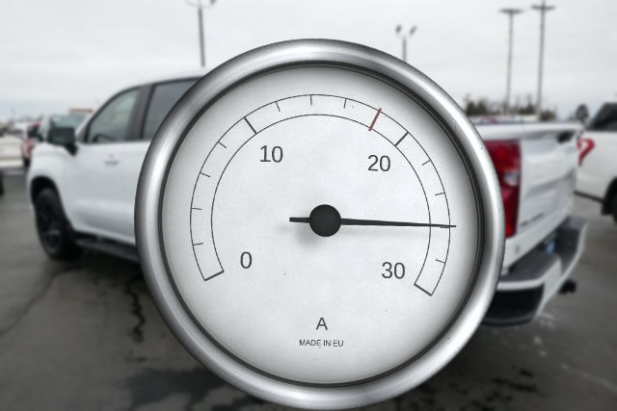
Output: 26,A
